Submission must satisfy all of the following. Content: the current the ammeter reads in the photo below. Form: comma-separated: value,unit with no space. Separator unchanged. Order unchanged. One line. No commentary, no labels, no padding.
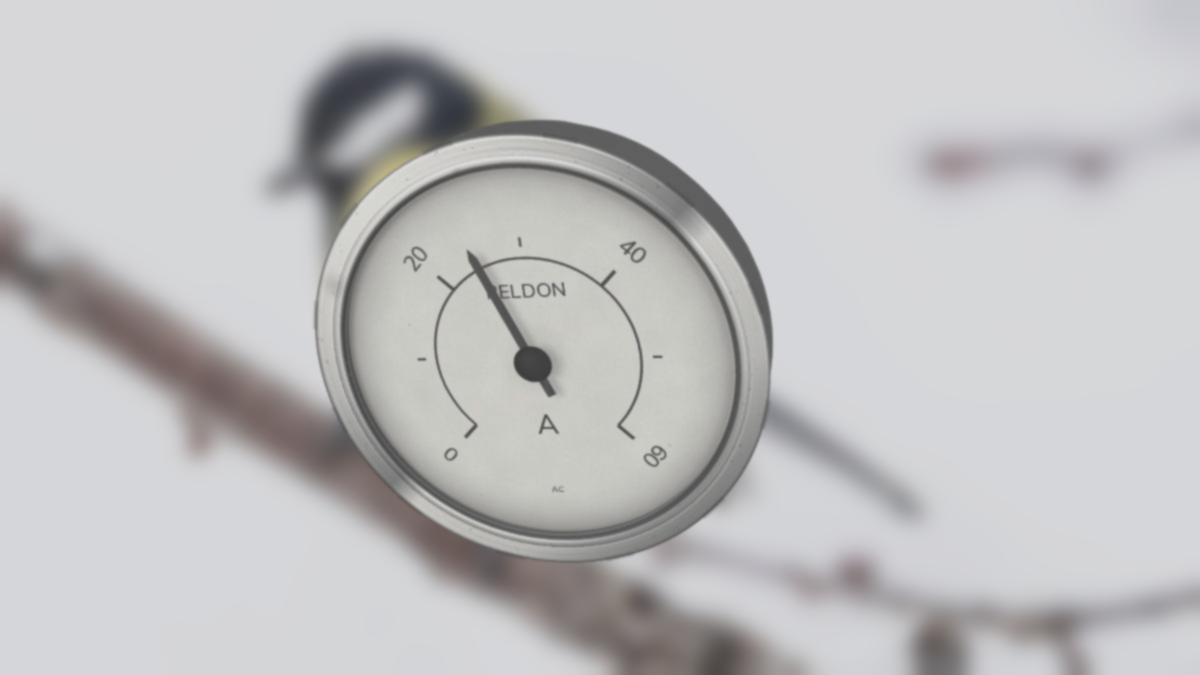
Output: 25,A
